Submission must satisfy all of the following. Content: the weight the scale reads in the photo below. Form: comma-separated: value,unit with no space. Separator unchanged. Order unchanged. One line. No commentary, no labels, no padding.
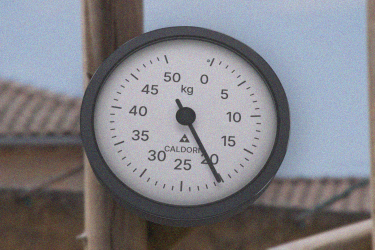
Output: 20.5,kg
